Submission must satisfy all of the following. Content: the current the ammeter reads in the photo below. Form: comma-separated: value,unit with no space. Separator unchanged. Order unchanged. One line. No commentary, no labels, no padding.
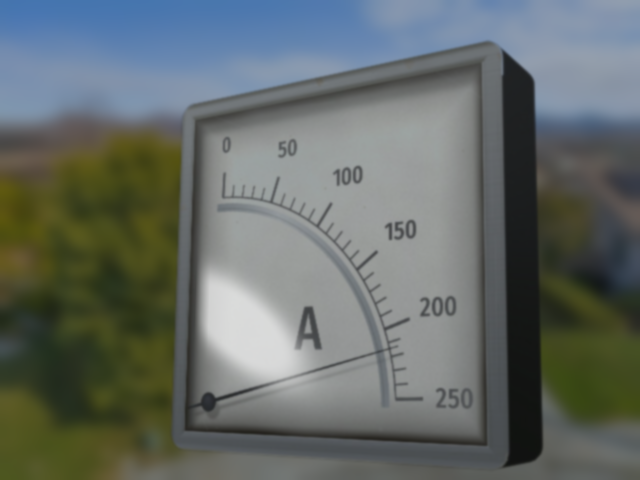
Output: 215,A
